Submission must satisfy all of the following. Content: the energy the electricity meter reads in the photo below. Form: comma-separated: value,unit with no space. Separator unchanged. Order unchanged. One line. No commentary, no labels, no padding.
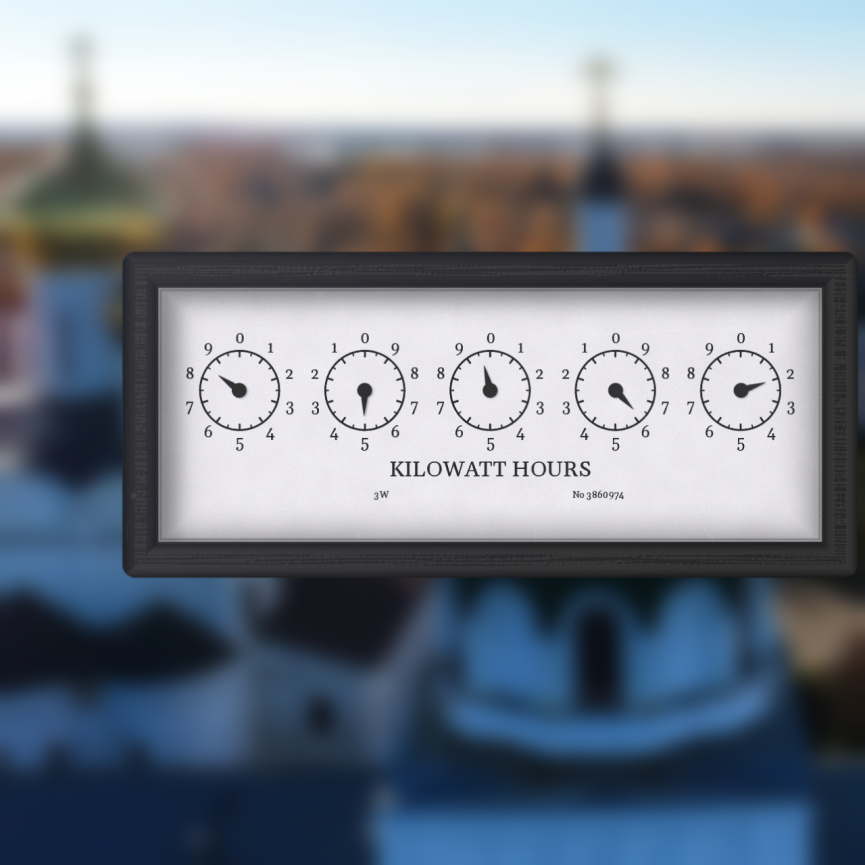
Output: 84962,kWh
